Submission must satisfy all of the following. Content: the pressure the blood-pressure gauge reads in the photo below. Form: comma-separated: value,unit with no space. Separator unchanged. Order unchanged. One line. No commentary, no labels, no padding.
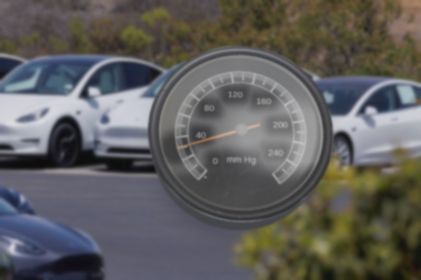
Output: 30,mmHg
